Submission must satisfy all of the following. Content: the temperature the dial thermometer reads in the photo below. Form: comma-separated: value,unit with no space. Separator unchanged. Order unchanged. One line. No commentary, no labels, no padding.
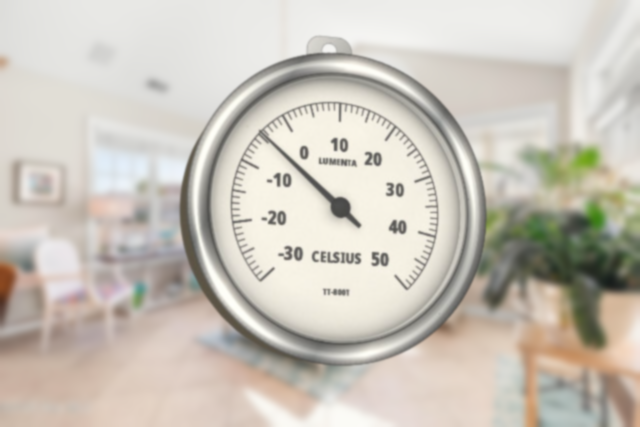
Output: -5,°C
